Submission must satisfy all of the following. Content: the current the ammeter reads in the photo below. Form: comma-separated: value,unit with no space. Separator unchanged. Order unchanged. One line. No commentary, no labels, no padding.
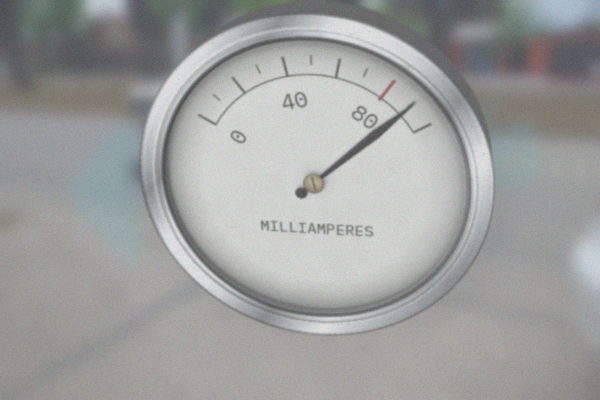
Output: 90,mA
